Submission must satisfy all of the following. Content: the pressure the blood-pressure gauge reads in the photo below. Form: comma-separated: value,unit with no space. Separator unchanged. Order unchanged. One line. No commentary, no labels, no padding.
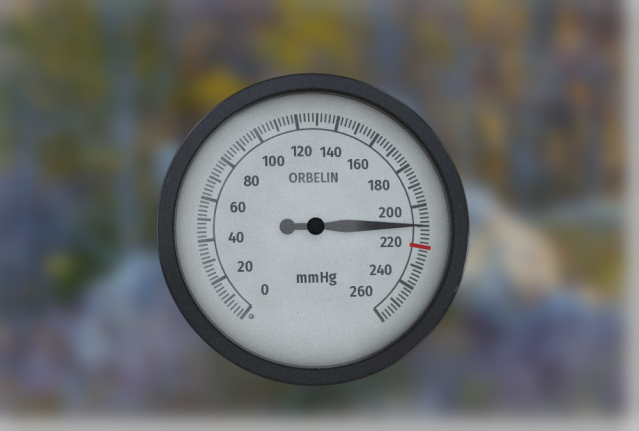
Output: 210,mmHg
